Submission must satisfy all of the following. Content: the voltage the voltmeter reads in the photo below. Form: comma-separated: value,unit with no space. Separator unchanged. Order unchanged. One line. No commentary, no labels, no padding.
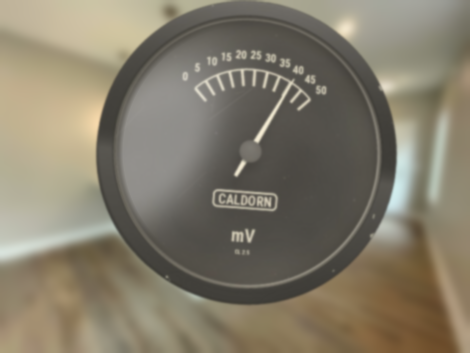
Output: 40,mV
